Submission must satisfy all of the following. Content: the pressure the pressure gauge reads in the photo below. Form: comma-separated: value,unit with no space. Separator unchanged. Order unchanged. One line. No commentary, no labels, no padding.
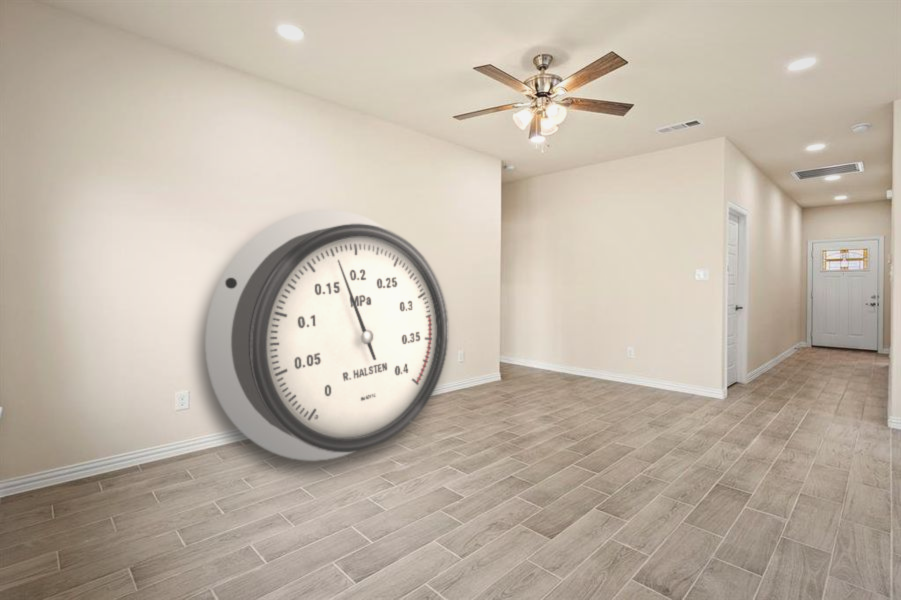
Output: 0.175,MPa
